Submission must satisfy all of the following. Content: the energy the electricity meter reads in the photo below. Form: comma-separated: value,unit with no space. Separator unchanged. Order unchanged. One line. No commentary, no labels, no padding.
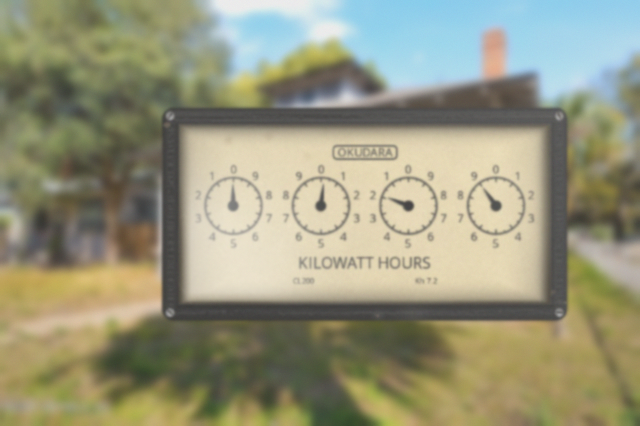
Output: 19,kWh
